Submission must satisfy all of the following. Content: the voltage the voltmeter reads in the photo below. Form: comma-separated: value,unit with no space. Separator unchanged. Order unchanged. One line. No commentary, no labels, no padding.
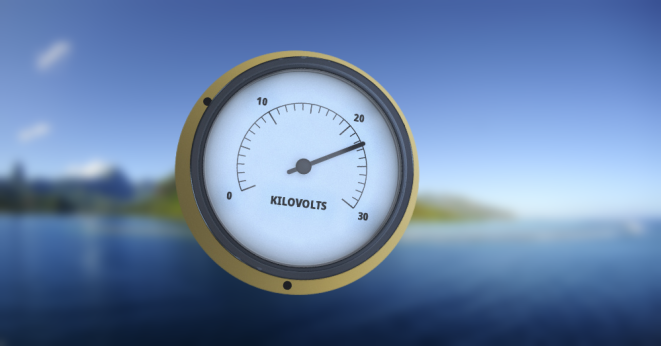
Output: 22.5,kV
